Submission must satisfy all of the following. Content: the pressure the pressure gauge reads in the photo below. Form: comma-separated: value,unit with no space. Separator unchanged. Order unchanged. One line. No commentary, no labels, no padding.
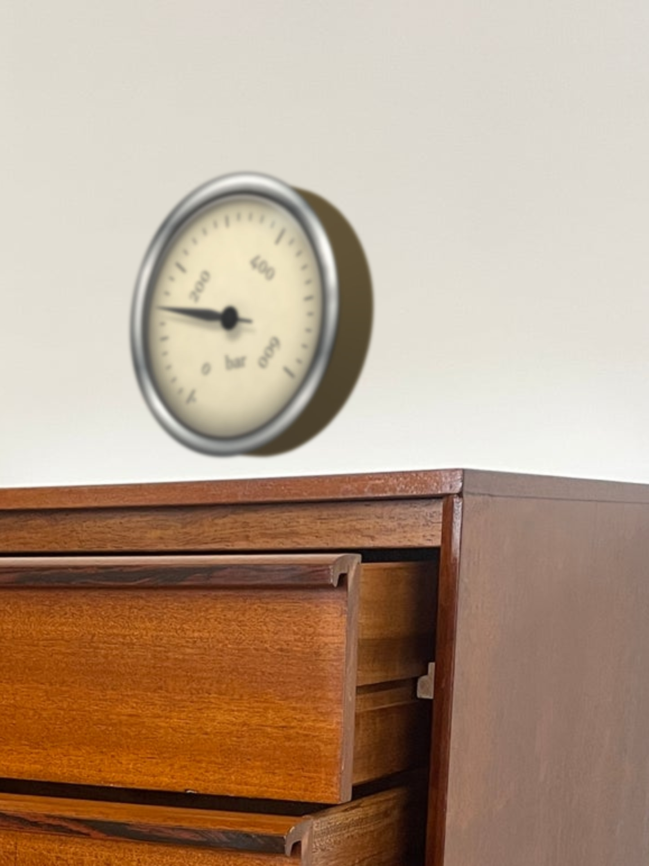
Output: 140,bar
